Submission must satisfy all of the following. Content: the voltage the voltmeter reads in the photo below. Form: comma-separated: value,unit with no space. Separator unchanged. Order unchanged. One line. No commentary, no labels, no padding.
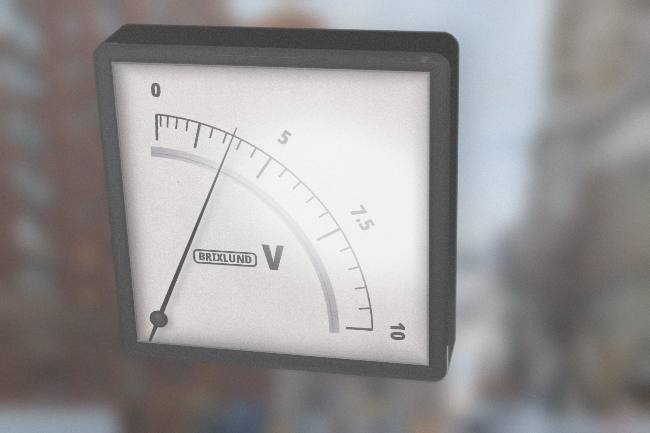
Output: 3.75,V
